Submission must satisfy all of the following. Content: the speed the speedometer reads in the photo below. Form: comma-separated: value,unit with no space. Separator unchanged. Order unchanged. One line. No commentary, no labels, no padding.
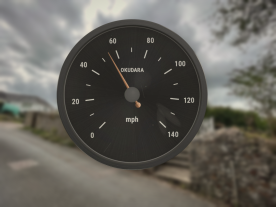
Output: 55,mph
